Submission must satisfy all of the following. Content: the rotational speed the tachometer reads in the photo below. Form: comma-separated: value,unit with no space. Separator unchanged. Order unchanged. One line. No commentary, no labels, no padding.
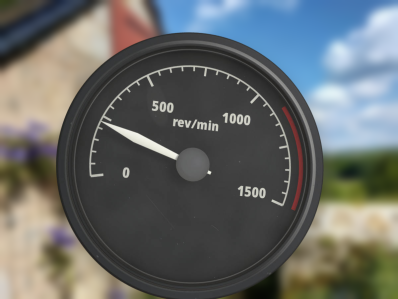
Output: 225,rpm
